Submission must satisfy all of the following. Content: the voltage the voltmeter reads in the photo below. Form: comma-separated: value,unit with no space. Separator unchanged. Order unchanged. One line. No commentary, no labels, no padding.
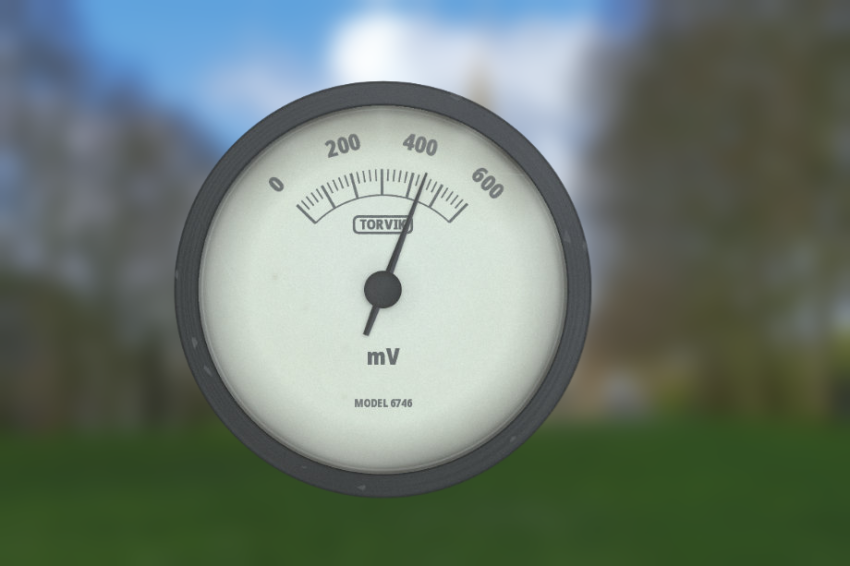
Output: 440,mV
